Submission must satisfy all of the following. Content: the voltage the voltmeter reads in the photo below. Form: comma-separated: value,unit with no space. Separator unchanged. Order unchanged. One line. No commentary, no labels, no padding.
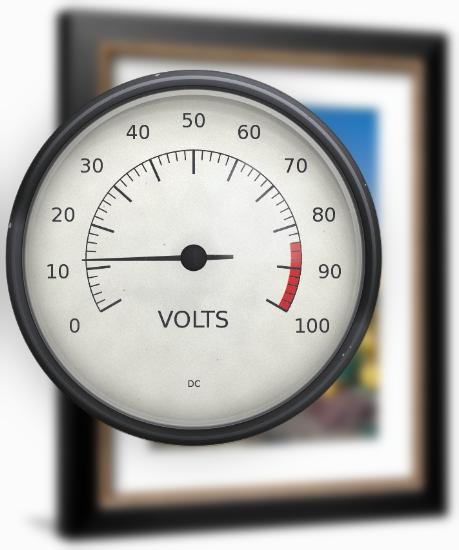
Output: 12,V
